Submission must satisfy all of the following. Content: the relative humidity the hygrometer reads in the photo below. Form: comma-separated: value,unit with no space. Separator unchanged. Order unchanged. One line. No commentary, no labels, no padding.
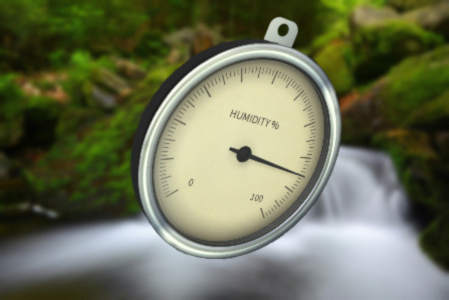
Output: 85,%
